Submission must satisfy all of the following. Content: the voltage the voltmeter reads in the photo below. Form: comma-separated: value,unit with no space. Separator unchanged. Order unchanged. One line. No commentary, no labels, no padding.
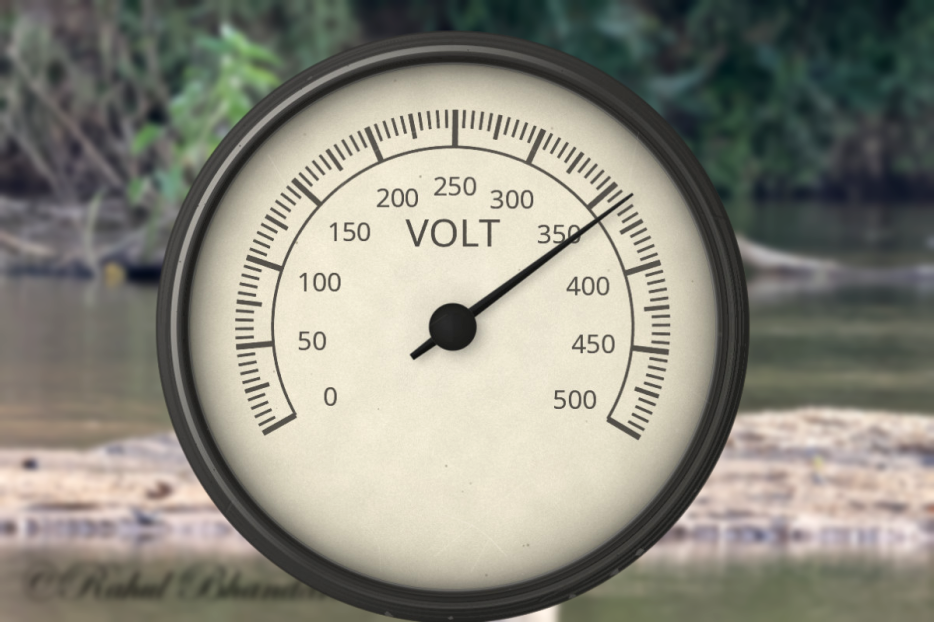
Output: 360,V
